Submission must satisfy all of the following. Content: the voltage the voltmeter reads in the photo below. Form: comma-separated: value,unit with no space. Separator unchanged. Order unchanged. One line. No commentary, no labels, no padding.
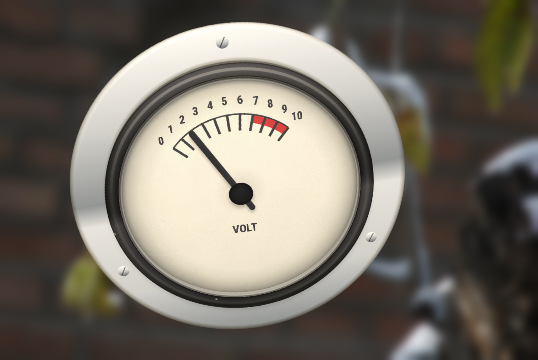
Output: 2,V
